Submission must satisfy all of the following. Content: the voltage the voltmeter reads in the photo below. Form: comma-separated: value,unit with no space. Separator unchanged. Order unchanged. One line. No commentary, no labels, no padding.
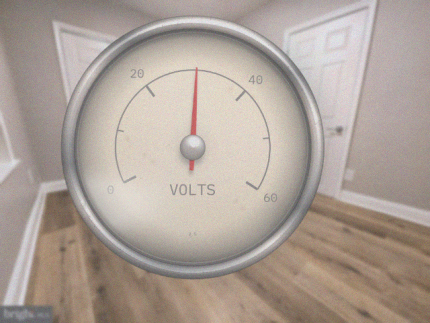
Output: 30,V
